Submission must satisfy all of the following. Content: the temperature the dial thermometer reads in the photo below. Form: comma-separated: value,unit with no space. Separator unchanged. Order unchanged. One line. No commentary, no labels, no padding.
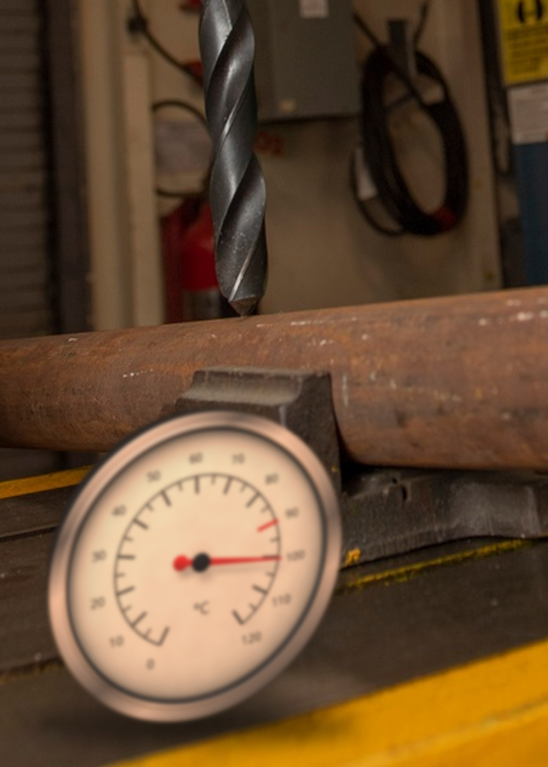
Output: 100,°C
